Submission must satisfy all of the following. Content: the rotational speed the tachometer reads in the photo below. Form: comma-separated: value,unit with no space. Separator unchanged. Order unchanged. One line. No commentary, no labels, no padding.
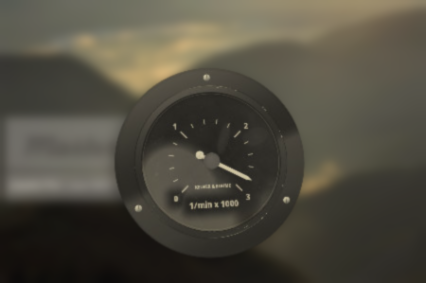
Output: 2800,rpm
